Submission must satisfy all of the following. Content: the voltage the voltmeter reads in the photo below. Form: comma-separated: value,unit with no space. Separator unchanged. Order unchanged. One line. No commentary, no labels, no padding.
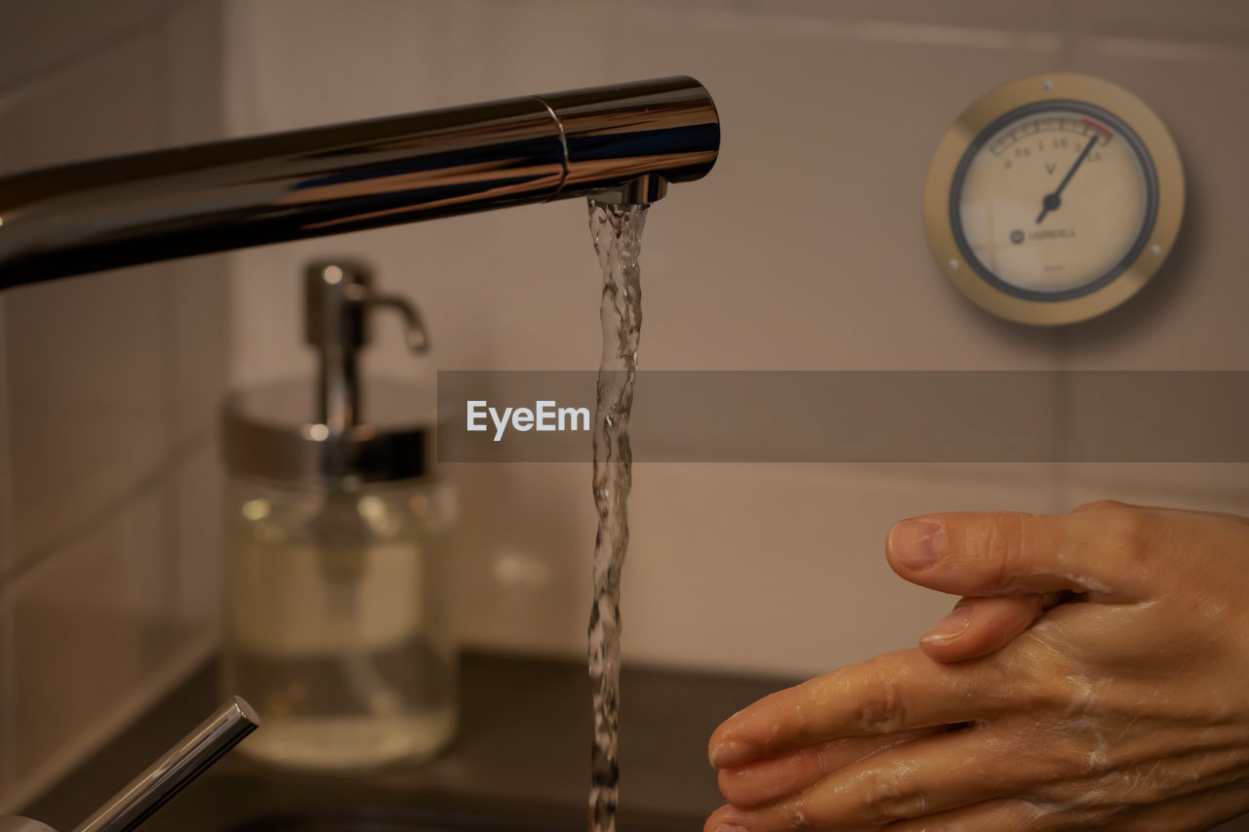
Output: 2.25,V
